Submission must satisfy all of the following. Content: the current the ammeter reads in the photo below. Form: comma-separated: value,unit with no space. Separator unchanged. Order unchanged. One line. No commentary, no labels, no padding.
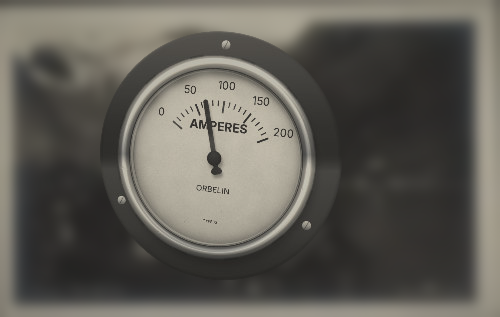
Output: 70,A
